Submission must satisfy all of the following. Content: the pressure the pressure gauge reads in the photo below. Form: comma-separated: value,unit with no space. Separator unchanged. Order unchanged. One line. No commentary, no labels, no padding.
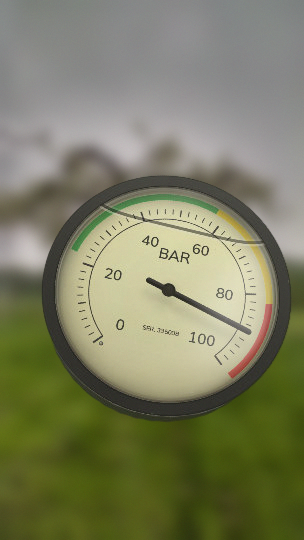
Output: 90,bar
